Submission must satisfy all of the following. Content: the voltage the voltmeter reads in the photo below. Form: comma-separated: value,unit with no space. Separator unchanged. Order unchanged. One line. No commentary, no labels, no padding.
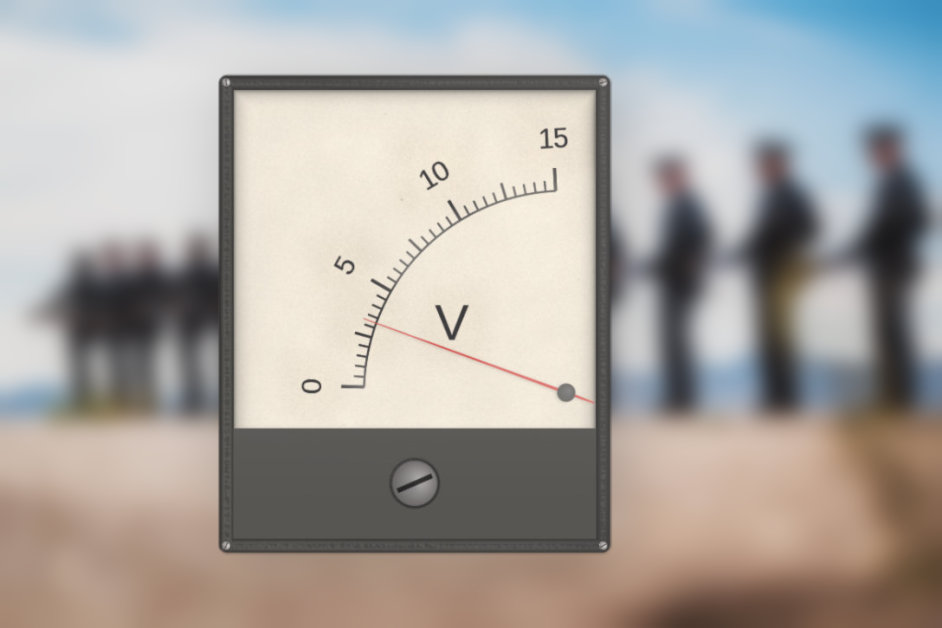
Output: 3.25,V
